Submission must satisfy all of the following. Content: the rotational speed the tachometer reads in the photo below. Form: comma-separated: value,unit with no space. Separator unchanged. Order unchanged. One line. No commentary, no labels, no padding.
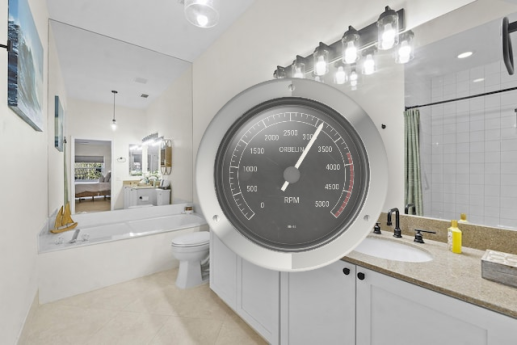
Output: 3100,rpm
